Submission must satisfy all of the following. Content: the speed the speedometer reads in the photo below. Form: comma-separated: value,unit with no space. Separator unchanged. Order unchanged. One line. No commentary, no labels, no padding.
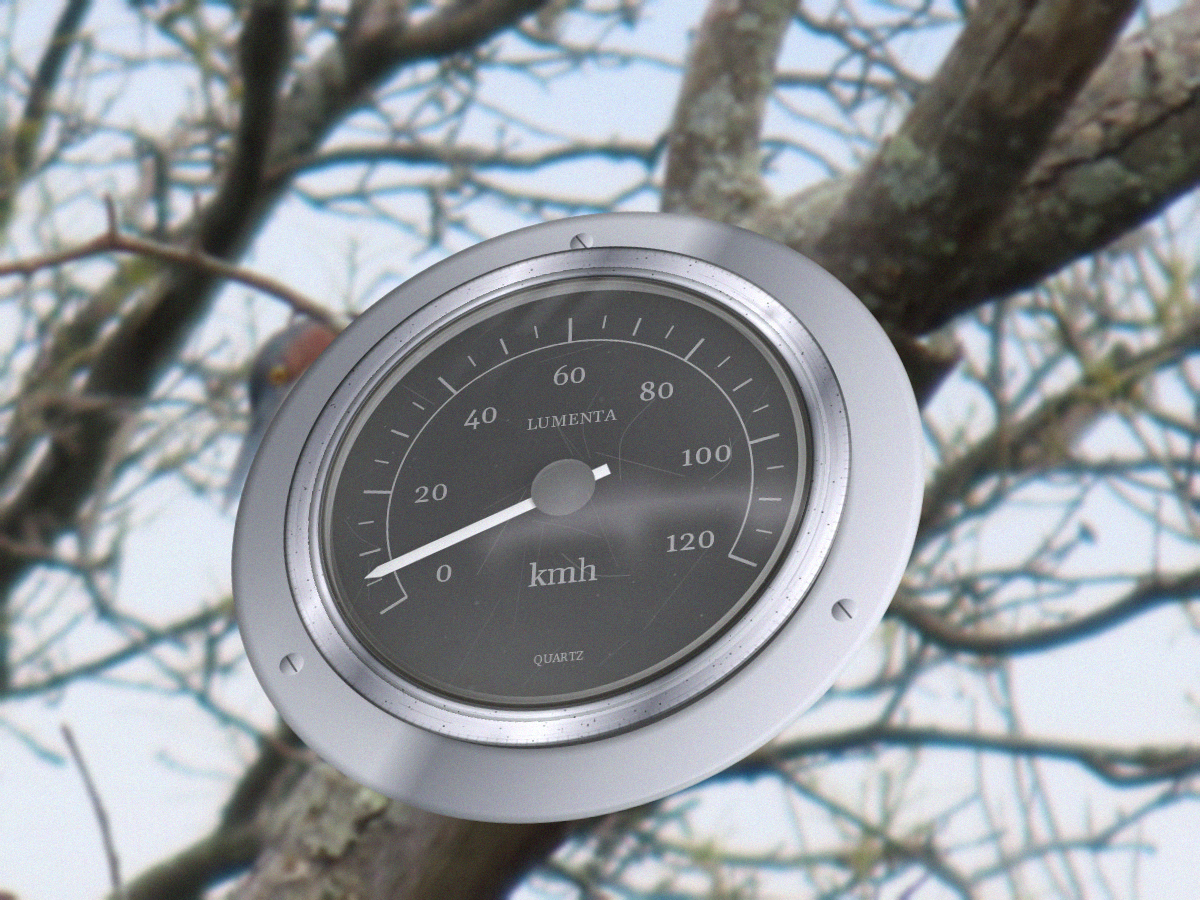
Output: 5,km/h
